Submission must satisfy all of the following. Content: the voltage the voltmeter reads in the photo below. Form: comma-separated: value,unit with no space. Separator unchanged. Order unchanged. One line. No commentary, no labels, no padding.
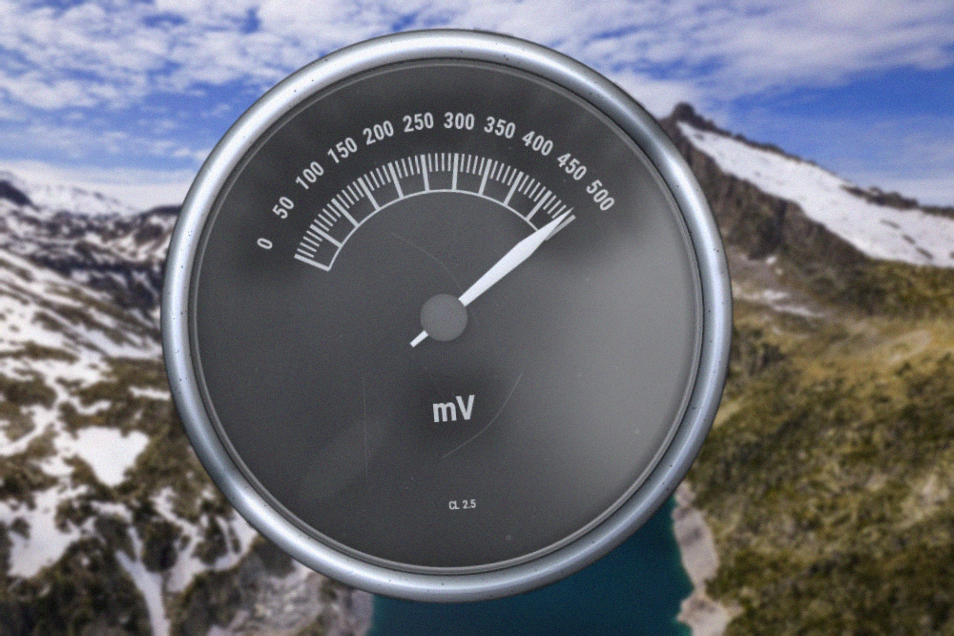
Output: 490,mV
